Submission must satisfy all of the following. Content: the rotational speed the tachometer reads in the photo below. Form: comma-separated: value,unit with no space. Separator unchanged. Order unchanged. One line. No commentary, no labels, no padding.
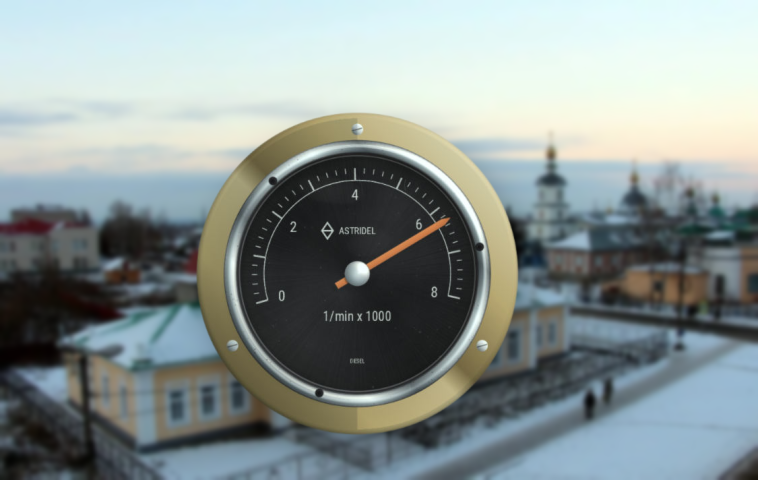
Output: 6300,rpm
